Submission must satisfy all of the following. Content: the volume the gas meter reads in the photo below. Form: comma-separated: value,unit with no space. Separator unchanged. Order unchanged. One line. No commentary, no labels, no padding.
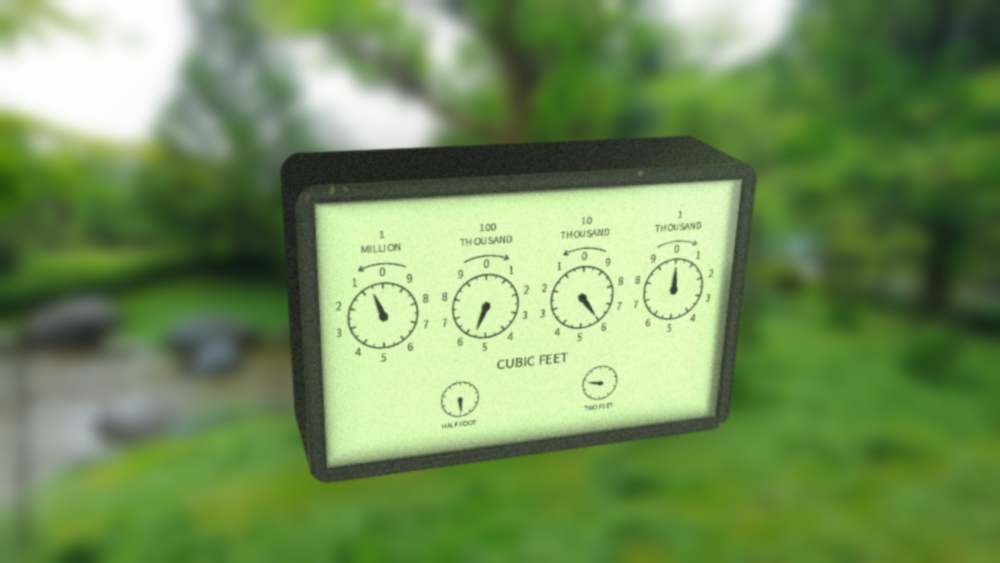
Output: 56000,ft³
